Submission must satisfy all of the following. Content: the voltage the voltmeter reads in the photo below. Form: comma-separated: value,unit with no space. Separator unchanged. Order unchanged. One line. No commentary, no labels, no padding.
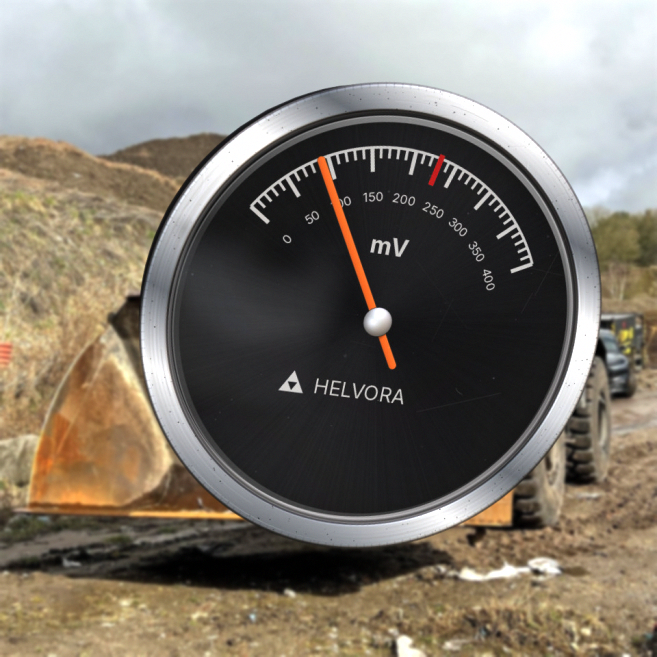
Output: 90,mV
